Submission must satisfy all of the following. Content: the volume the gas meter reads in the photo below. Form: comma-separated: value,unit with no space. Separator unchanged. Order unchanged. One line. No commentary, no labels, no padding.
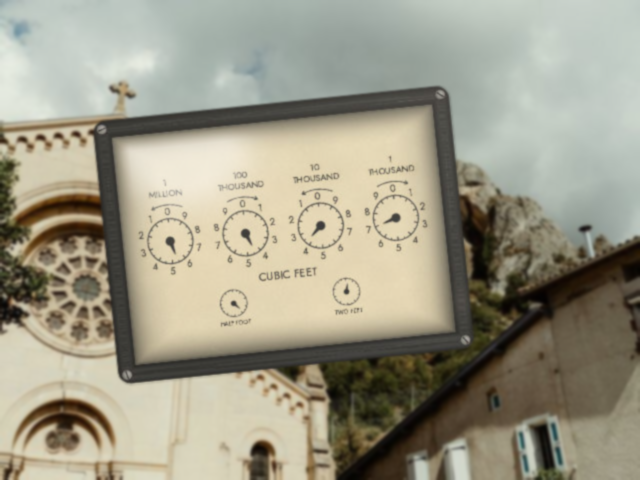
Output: 543700,ft³
